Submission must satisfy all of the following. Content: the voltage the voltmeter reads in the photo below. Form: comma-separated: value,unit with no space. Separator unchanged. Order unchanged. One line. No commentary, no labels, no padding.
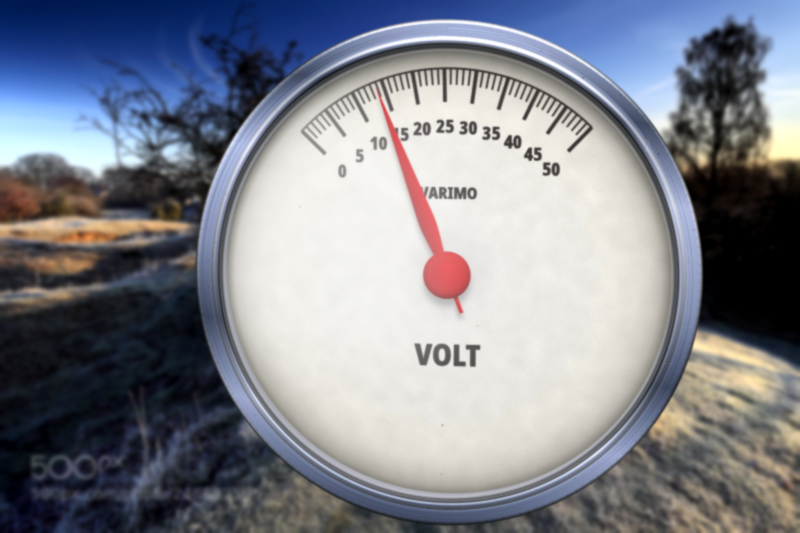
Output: 14,V
